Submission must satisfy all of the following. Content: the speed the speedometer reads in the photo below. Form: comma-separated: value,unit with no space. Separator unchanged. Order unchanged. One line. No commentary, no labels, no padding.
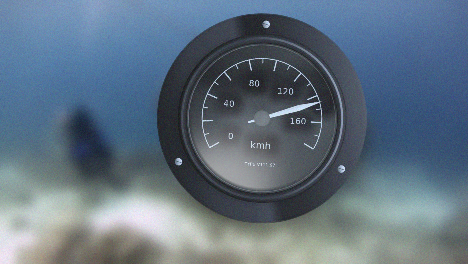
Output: 145,km/h
